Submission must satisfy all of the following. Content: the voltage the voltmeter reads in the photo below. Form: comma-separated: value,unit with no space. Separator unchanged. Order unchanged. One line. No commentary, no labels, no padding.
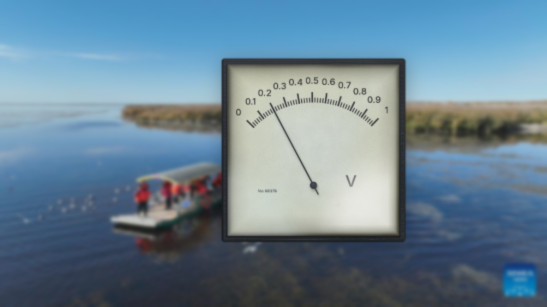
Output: 0.2,V
